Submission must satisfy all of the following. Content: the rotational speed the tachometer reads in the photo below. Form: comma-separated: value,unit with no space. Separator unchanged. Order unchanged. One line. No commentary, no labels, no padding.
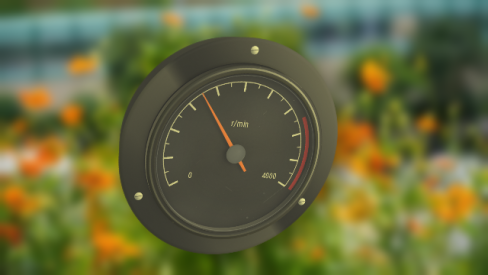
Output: 1400,rpm
